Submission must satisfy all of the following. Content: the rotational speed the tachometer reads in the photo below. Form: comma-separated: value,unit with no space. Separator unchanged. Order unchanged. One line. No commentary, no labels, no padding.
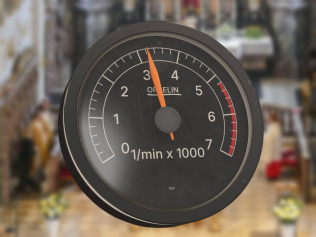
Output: 3200,rpm
